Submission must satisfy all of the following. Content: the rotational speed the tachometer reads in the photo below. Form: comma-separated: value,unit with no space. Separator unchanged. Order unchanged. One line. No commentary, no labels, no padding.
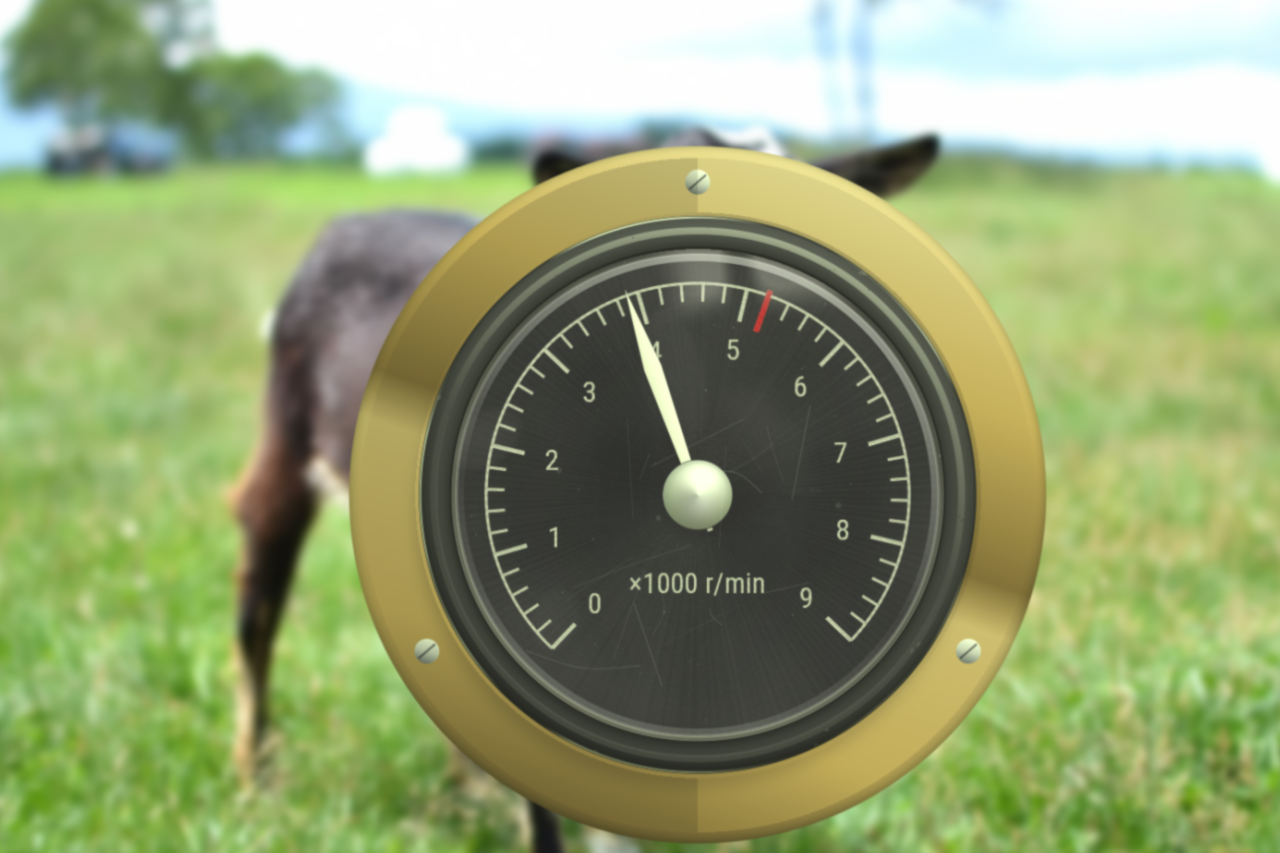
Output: 3900,rpm
